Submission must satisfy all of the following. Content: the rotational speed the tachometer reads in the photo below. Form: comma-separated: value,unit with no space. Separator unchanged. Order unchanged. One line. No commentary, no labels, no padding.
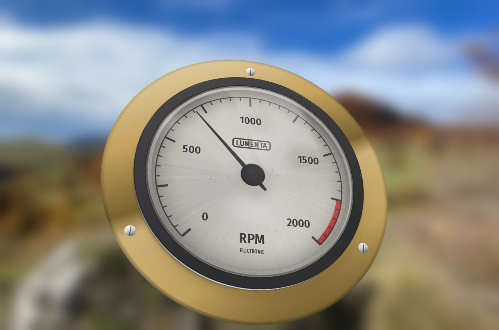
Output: 700,rpm
